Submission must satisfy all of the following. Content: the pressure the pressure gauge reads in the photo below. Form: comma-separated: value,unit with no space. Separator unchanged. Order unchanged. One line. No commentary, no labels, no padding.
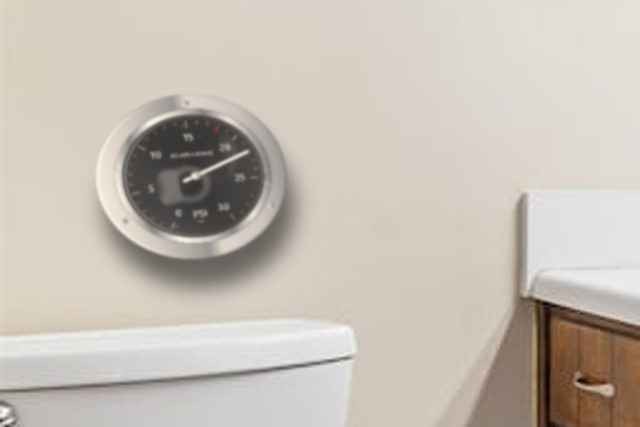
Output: 22,psi
